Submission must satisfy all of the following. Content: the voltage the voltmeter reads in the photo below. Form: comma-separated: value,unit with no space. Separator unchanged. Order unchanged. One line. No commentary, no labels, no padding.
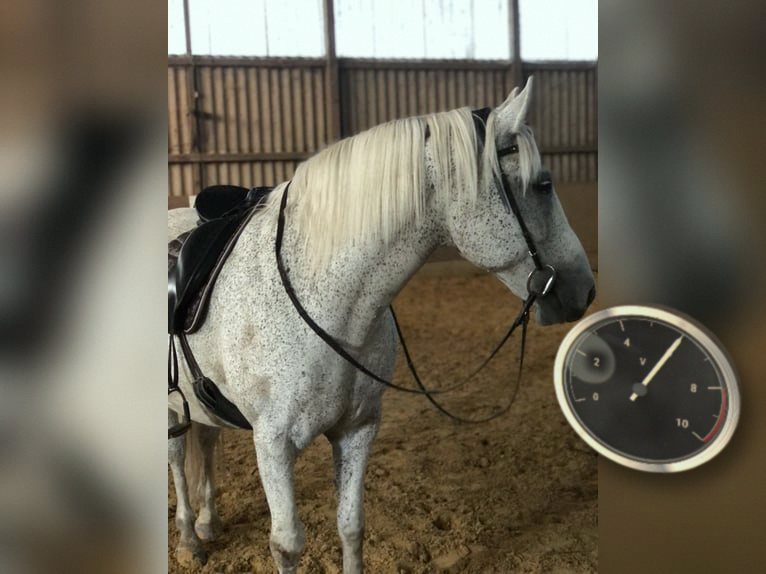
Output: 6,V
